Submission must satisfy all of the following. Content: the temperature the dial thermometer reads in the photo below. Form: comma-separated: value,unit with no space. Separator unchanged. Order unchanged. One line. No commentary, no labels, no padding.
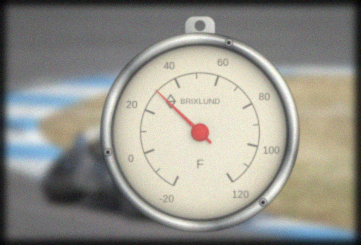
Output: 30,°F
